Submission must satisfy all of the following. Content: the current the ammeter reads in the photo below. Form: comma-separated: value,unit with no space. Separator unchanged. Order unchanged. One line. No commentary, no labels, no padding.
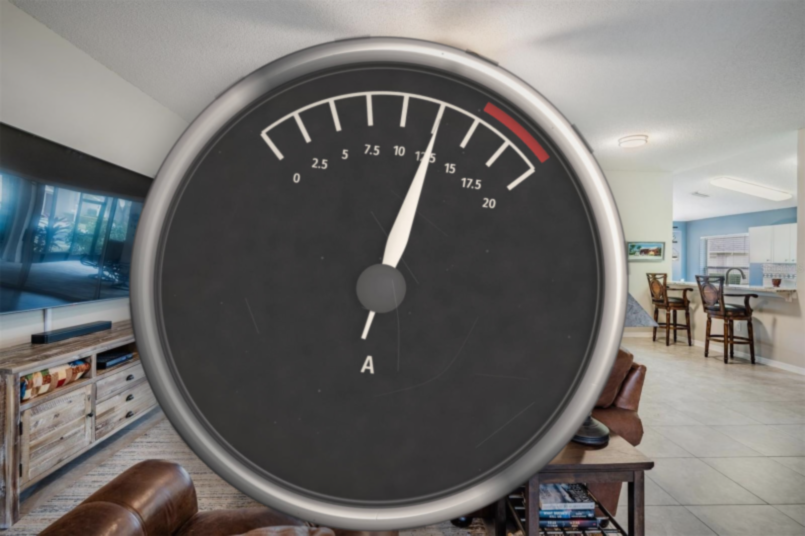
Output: 12.5,A
